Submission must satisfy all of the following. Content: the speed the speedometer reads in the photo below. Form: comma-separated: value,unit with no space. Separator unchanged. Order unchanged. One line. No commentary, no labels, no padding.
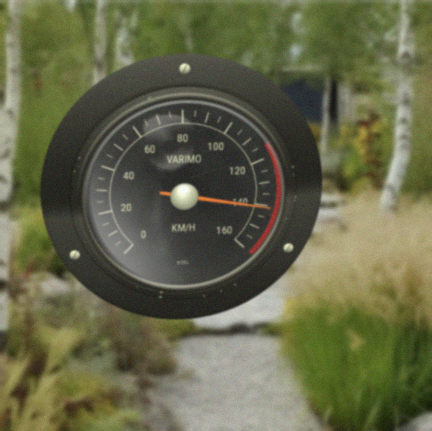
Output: 140,km/h
